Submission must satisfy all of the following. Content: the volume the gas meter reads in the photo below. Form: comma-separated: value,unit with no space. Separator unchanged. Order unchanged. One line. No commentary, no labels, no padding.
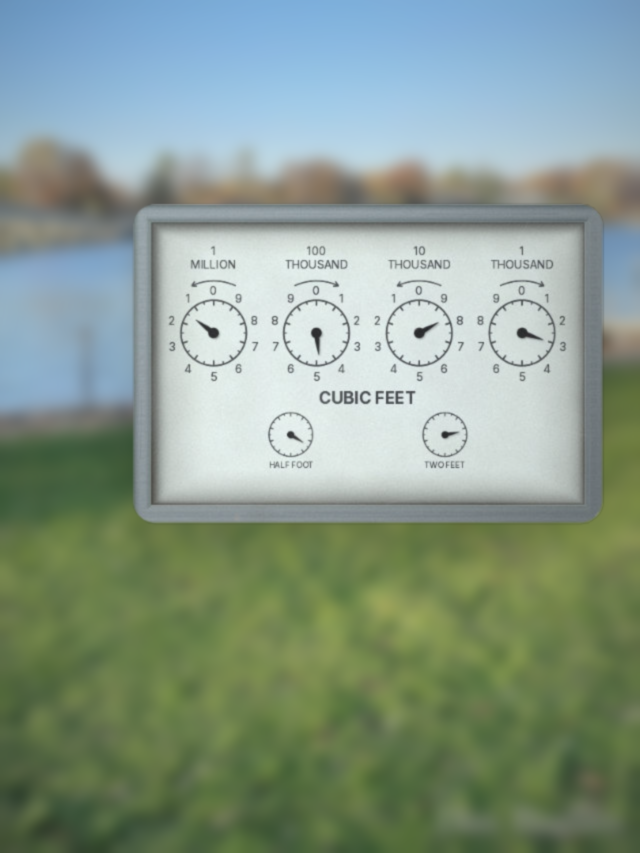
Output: 148300,ft³
